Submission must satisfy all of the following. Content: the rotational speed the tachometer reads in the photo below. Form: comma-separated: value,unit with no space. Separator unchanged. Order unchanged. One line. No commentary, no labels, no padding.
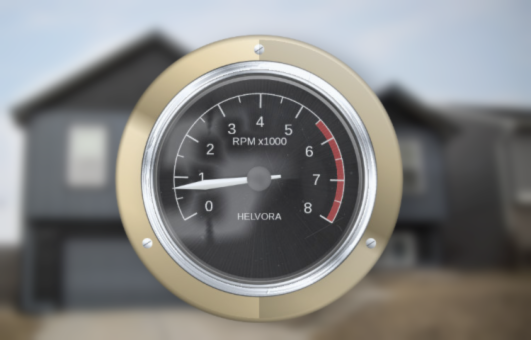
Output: 750,rpm
